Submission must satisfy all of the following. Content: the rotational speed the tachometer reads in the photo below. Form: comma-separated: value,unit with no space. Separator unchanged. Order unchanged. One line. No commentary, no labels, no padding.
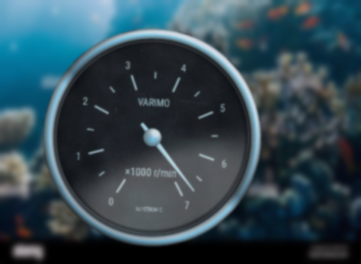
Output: 6750,rpm
